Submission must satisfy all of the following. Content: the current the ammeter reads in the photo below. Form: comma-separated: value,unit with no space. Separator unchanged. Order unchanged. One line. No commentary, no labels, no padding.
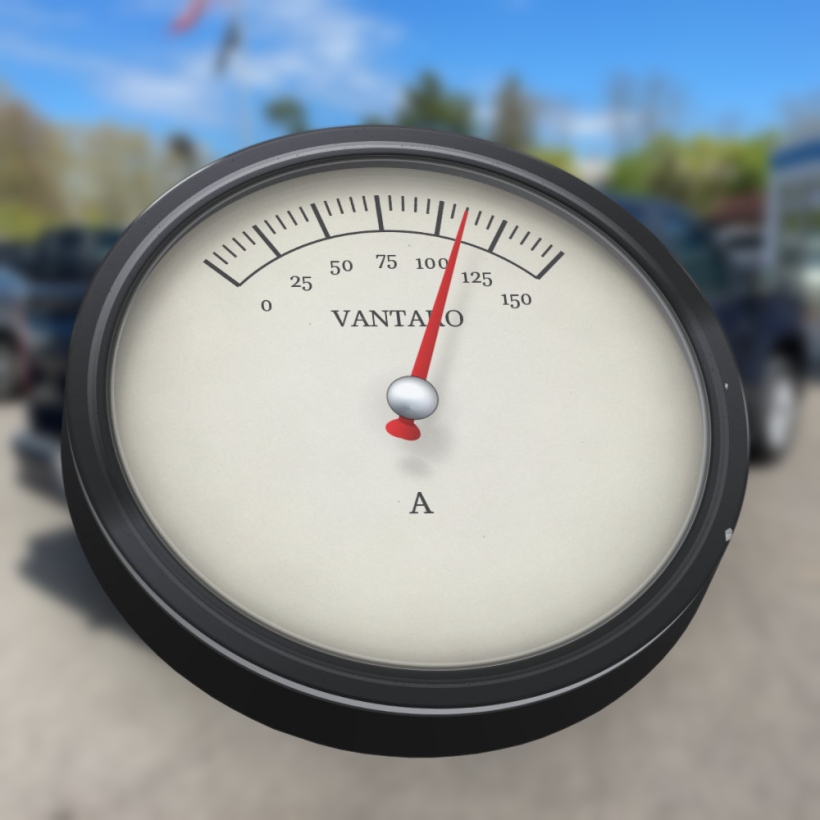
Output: 110,A
